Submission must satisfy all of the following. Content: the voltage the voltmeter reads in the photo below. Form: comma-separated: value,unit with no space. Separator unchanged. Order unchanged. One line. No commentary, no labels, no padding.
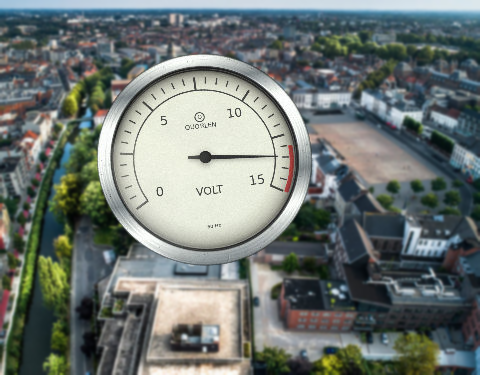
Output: 13.5,V
